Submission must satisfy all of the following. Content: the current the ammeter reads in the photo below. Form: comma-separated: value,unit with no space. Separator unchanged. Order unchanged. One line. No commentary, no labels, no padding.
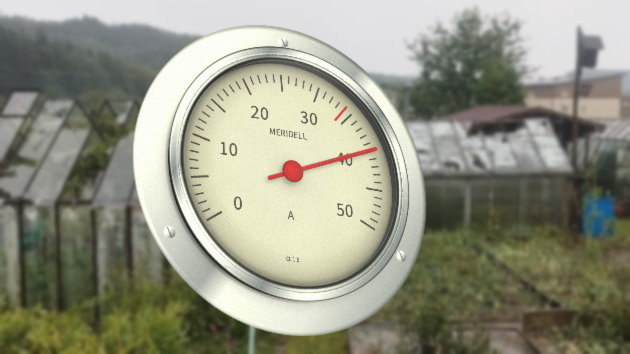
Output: 40,A
